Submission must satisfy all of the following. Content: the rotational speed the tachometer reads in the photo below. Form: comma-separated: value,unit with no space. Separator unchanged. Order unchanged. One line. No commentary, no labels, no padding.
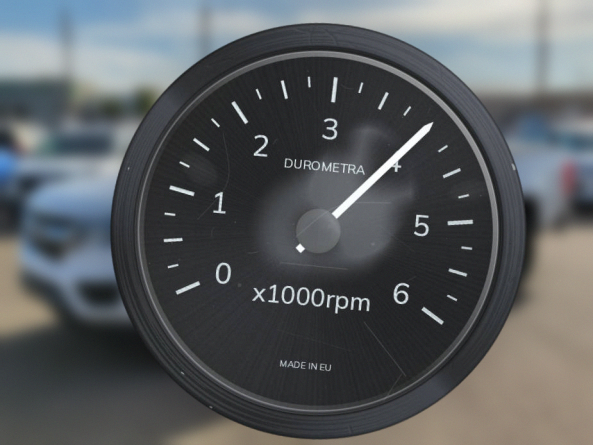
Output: 4000,rpm
